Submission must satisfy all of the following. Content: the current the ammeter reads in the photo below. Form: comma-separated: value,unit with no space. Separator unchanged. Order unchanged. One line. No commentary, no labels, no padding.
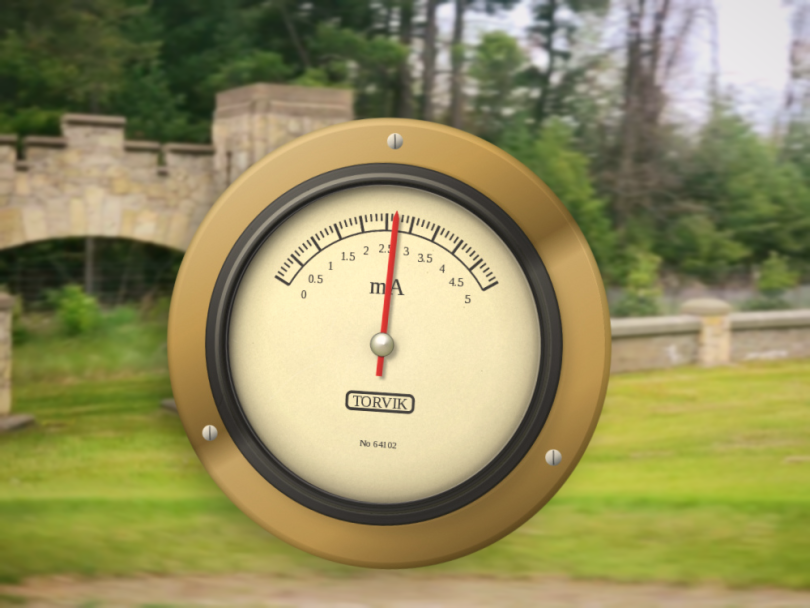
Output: 2.7,mA
